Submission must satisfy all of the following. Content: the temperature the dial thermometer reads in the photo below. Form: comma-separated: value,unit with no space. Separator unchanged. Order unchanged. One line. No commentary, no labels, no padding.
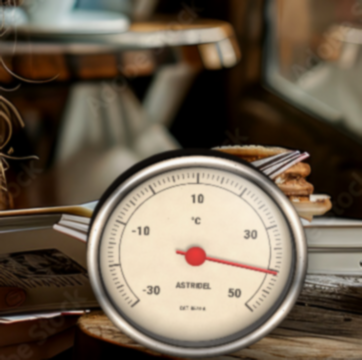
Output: 40,°C
